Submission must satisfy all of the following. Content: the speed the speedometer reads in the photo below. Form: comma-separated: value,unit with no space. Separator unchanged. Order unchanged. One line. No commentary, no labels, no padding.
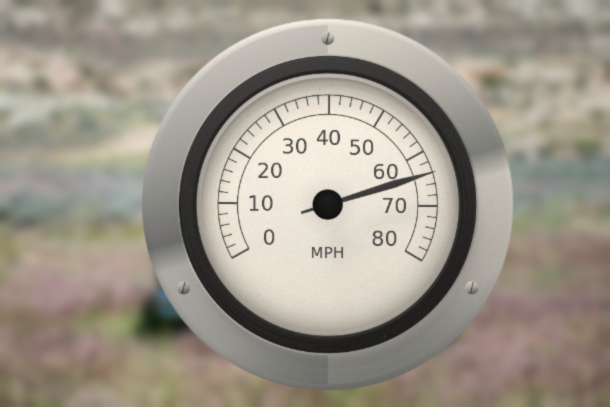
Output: 64,mph
